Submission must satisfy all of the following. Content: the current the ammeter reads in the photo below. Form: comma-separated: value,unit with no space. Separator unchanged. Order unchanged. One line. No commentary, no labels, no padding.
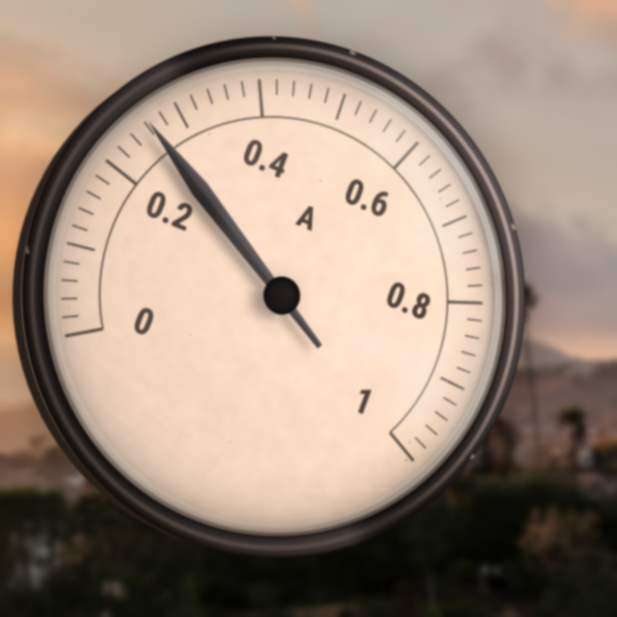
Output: 0.26,A
